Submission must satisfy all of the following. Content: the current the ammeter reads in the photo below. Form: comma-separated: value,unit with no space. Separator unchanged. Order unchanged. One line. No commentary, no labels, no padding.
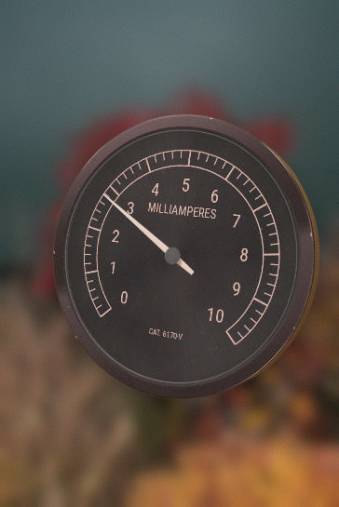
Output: 2.8,mA
